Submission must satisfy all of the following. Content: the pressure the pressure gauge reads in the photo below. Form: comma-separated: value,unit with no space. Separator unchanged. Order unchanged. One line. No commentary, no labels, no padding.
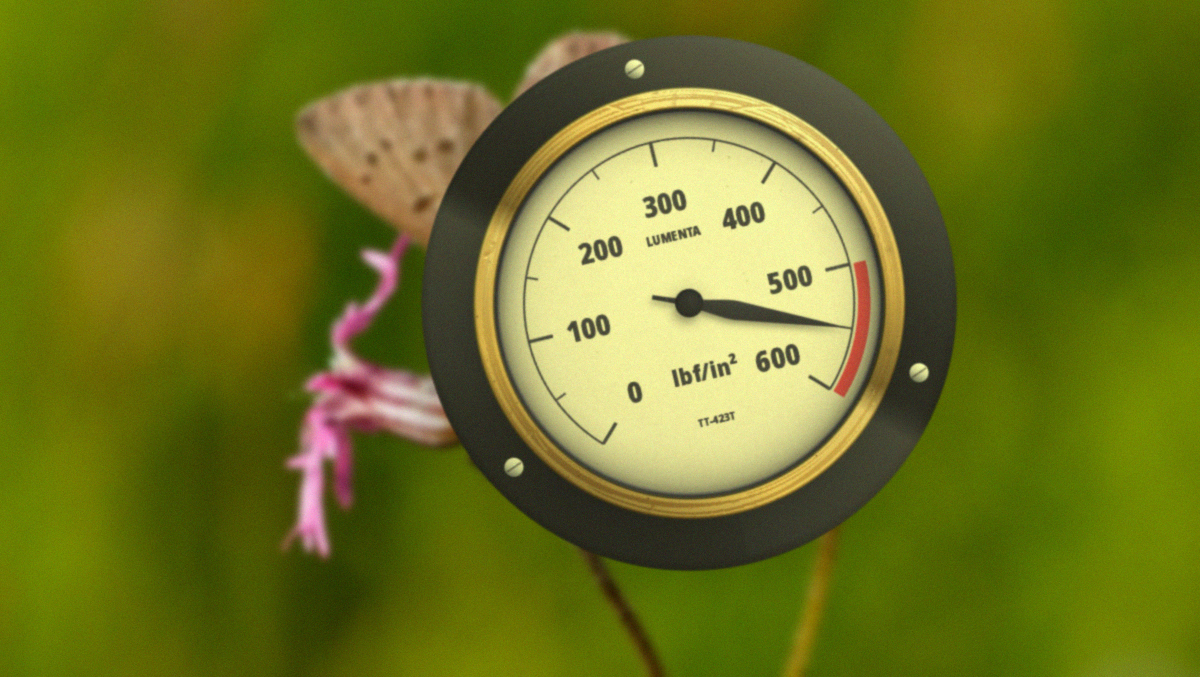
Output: 550,psi
